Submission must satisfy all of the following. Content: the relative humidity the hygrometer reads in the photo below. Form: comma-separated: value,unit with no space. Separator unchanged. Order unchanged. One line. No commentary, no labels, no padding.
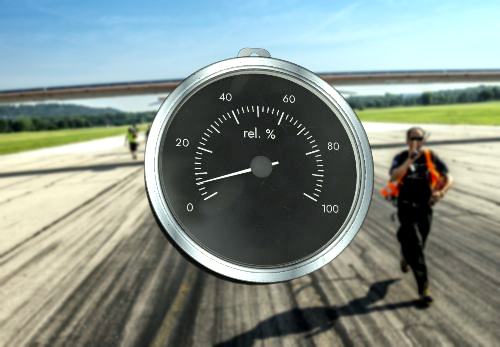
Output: 6,%
